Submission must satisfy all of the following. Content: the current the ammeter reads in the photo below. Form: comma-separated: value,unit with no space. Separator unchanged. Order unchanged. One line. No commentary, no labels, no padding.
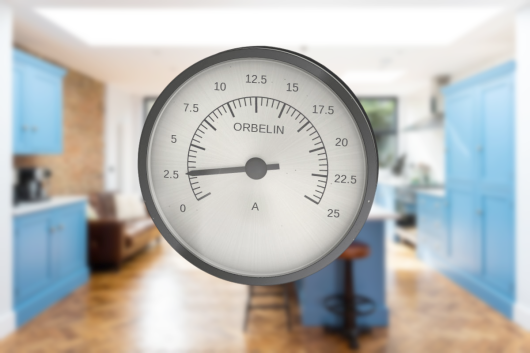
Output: 2.5,A
